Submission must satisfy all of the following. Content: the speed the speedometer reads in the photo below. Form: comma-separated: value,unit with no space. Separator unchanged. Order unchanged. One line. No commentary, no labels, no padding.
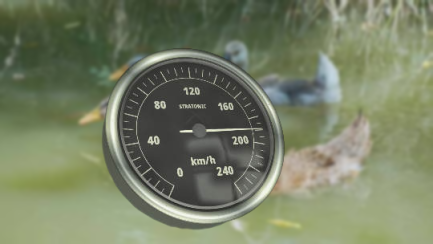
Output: 190,km/h
